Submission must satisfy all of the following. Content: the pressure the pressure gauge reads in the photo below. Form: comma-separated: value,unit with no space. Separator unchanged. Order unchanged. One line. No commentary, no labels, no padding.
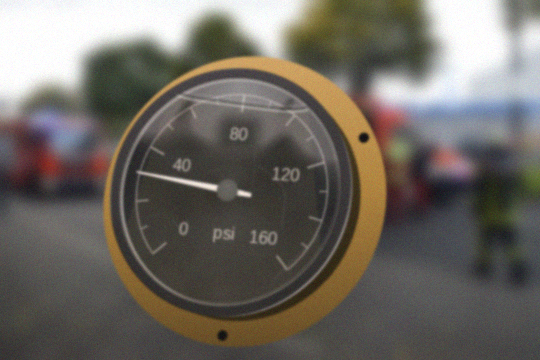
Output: 30,psi
